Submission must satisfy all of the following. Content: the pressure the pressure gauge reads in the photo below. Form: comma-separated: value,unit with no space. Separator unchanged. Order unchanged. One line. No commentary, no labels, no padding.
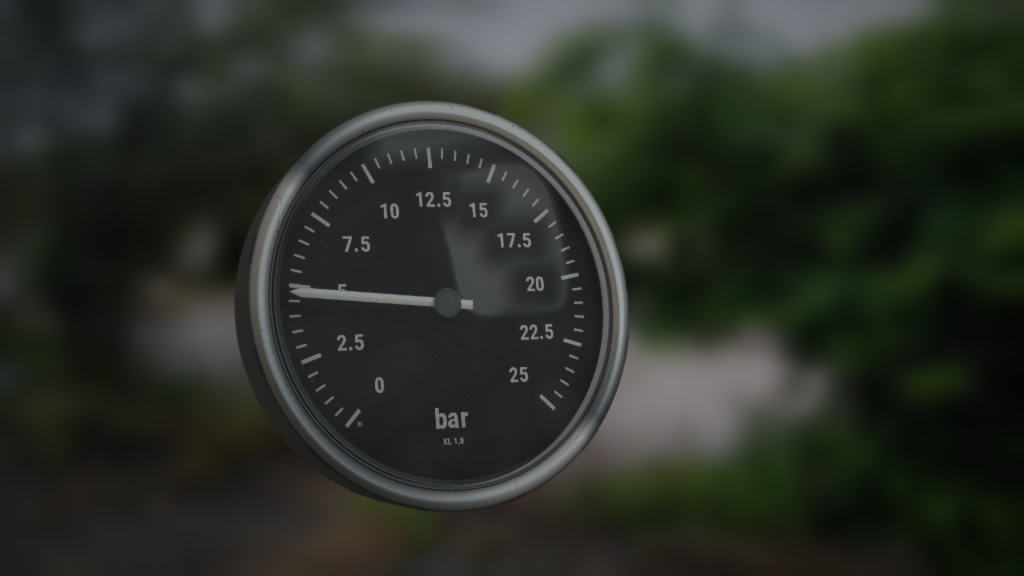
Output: 4.75,bar
